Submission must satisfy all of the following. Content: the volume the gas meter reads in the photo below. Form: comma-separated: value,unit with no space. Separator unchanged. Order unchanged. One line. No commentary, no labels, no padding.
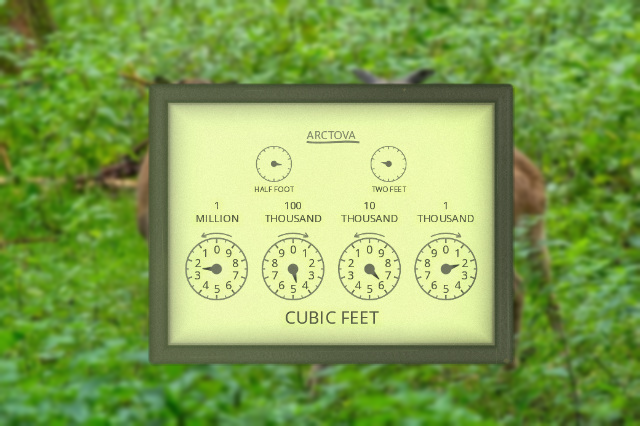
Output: 246200,ft³
